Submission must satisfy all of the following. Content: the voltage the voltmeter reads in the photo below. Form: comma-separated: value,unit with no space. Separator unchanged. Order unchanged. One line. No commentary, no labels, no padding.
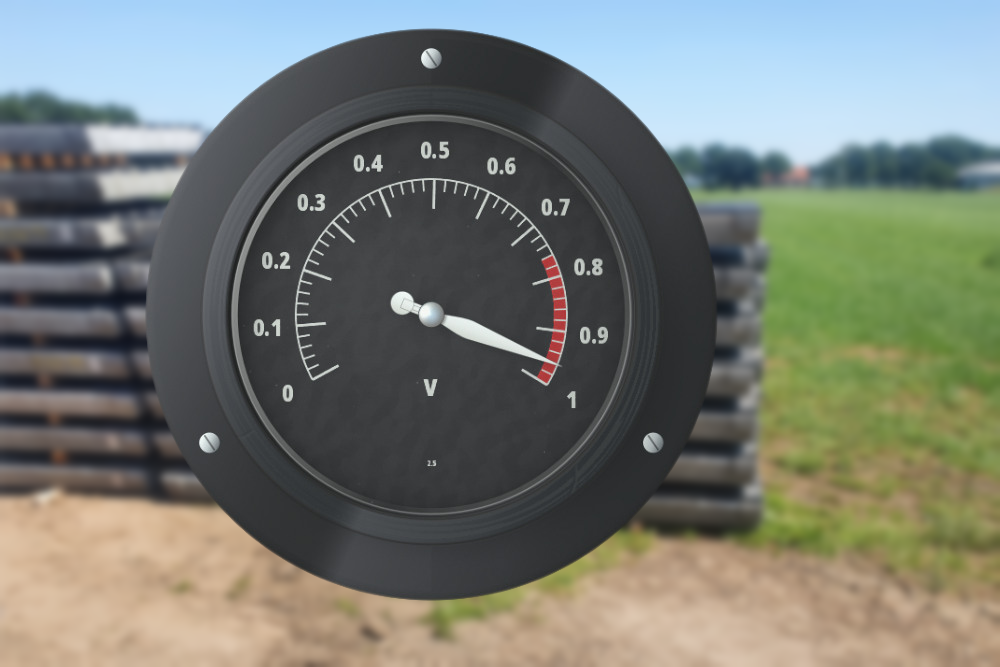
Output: 0.96,V
